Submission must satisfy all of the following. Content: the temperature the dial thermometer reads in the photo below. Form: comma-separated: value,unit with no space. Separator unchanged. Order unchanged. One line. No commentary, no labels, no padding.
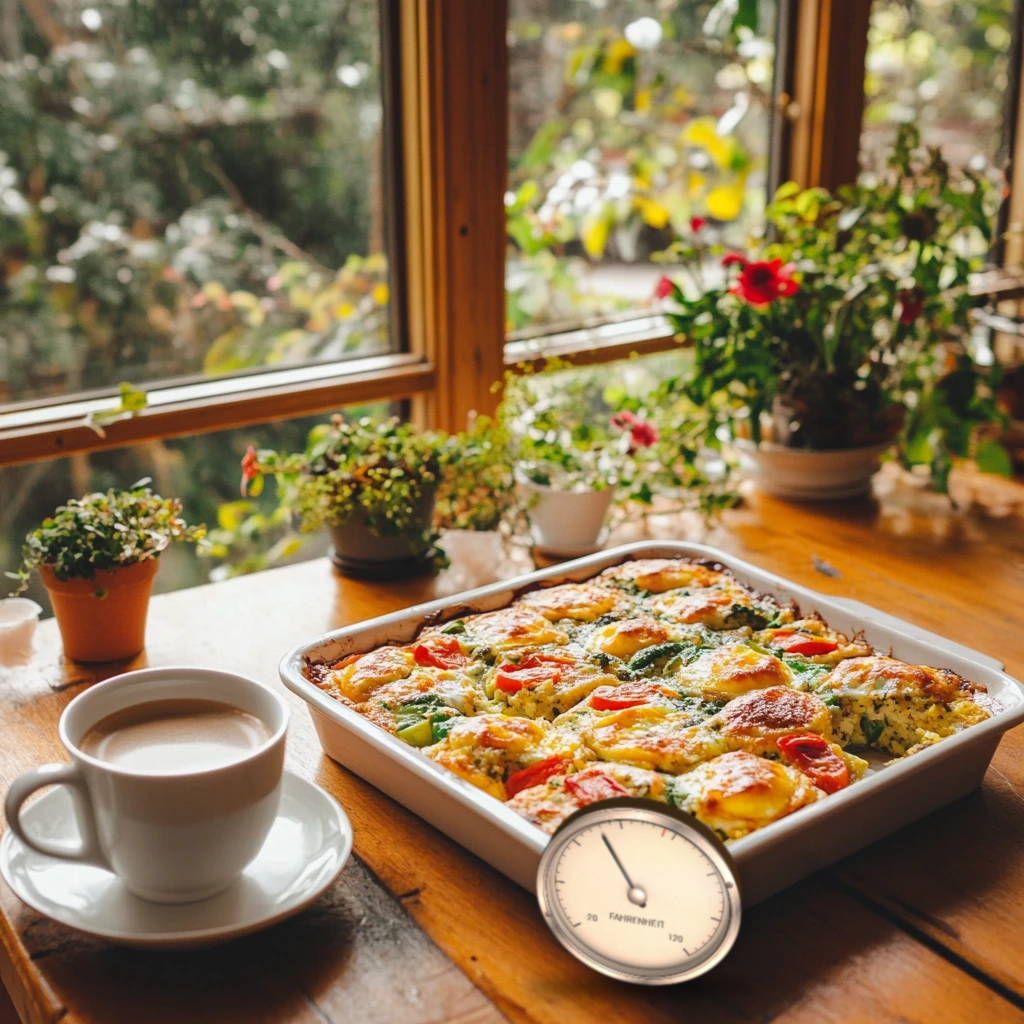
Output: 32,°F
